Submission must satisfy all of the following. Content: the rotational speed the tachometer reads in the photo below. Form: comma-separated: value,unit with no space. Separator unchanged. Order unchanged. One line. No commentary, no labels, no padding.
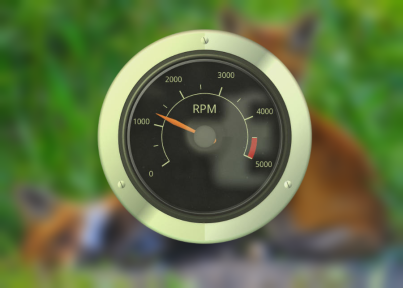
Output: 1250,rpm
